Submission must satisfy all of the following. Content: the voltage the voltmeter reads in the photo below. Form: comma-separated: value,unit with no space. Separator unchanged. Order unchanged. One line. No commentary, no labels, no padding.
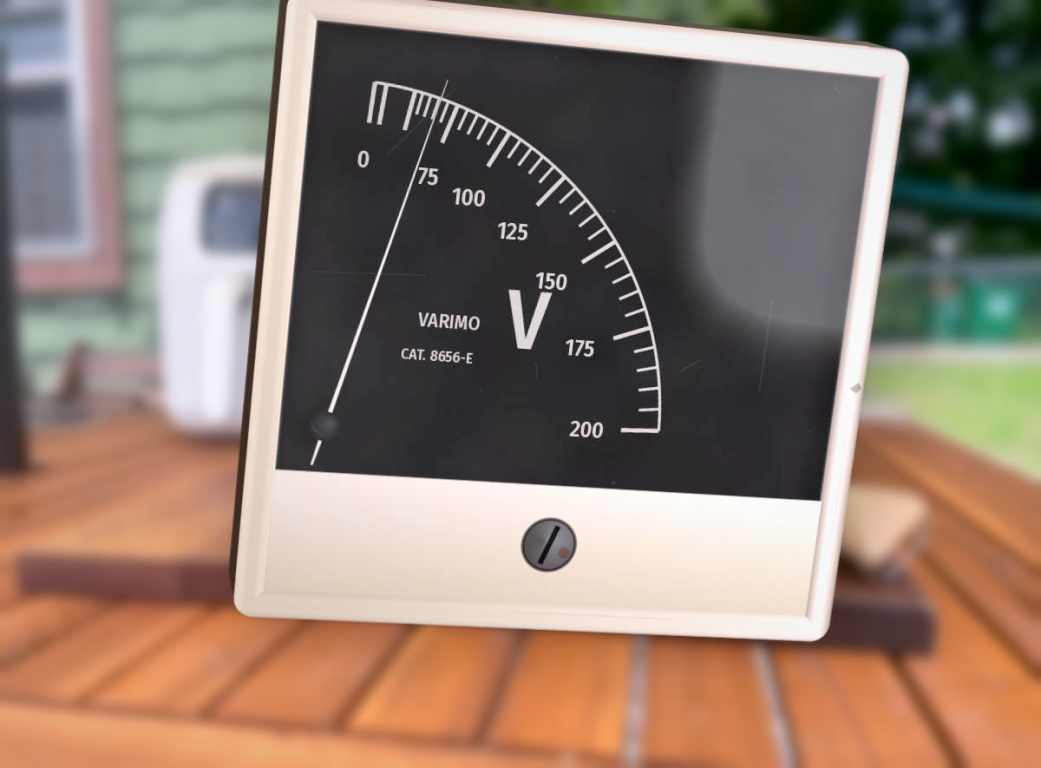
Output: 65,V
